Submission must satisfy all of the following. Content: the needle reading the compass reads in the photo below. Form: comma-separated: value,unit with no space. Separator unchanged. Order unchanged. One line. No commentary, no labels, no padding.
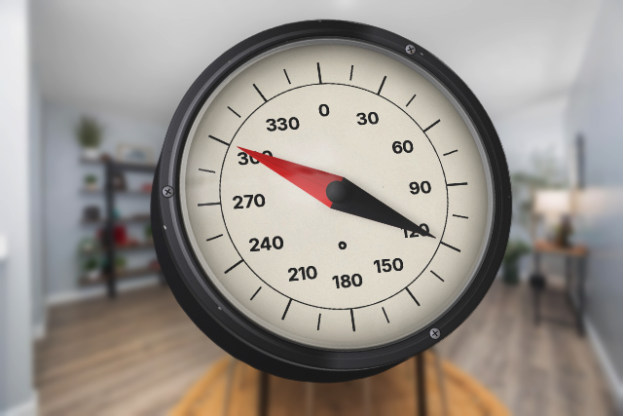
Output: 300,°
